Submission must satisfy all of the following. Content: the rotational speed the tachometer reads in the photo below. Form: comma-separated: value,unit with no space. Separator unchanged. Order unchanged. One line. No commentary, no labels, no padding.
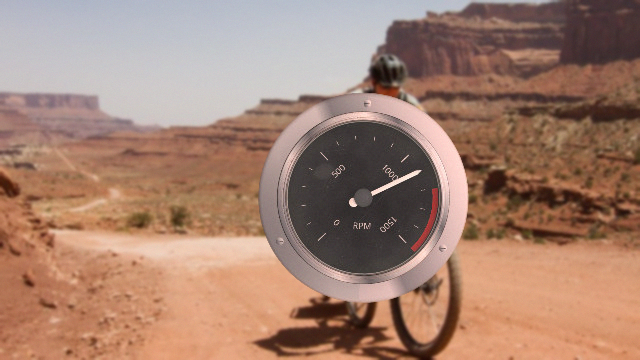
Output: 1100,rpm
